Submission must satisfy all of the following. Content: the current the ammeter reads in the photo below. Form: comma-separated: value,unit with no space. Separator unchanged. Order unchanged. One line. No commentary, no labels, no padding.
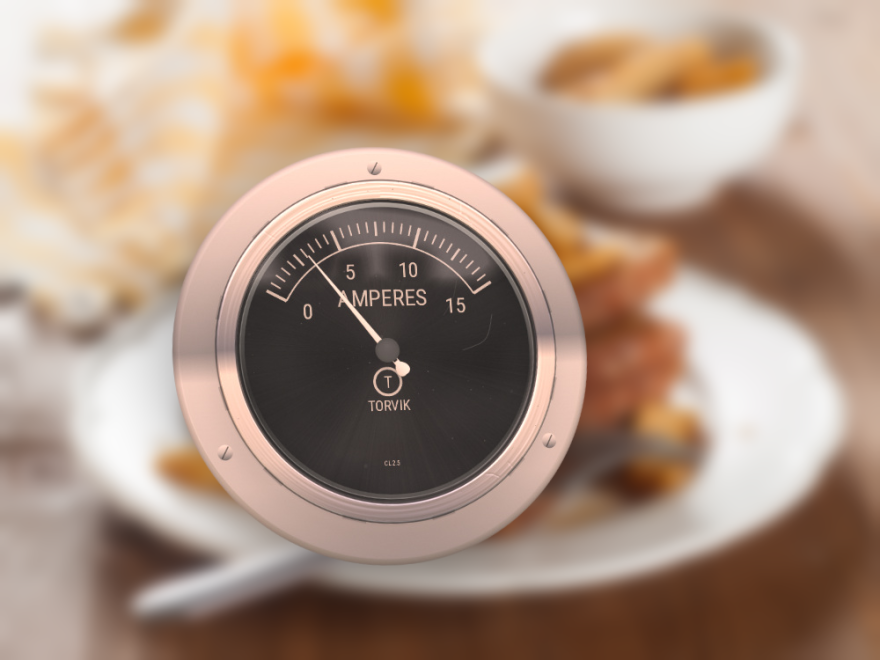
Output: 3,A
